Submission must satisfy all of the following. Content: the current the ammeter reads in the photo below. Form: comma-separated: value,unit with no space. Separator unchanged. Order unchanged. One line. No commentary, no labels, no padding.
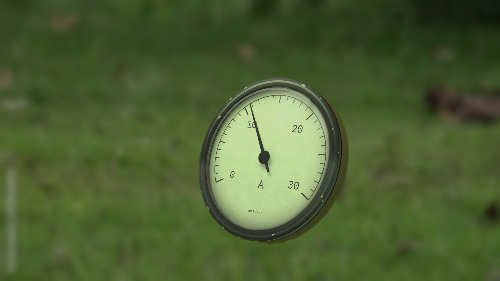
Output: 11,A
